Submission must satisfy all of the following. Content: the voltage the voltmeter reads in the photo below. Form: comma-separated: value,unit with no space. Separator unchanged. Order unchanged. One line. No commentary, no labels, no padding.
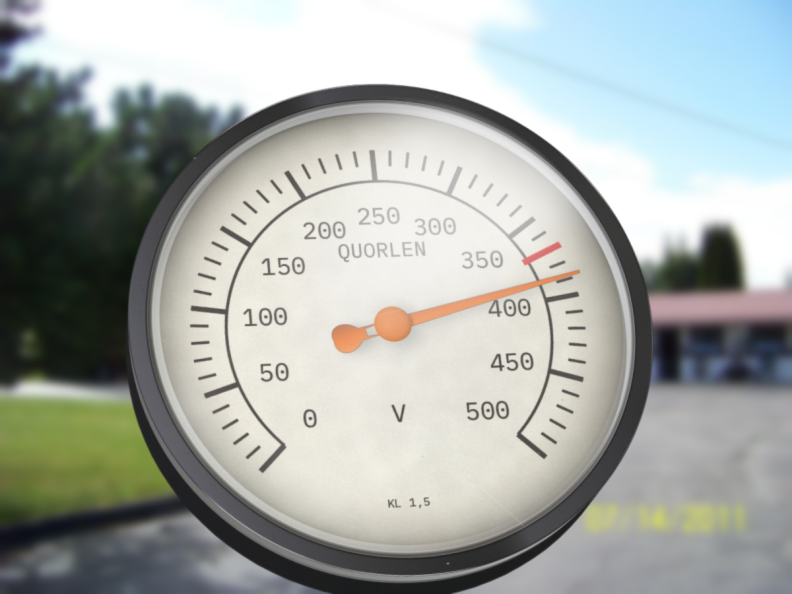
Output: 390,V
